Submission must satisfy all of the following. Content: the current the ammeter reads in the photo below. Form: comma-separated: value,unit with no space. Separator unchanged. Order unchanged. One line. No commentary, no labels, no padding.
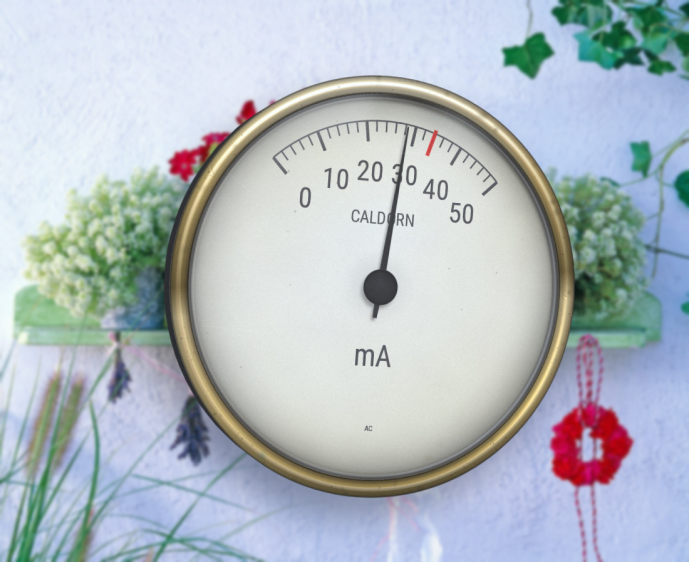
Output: 28,mA
